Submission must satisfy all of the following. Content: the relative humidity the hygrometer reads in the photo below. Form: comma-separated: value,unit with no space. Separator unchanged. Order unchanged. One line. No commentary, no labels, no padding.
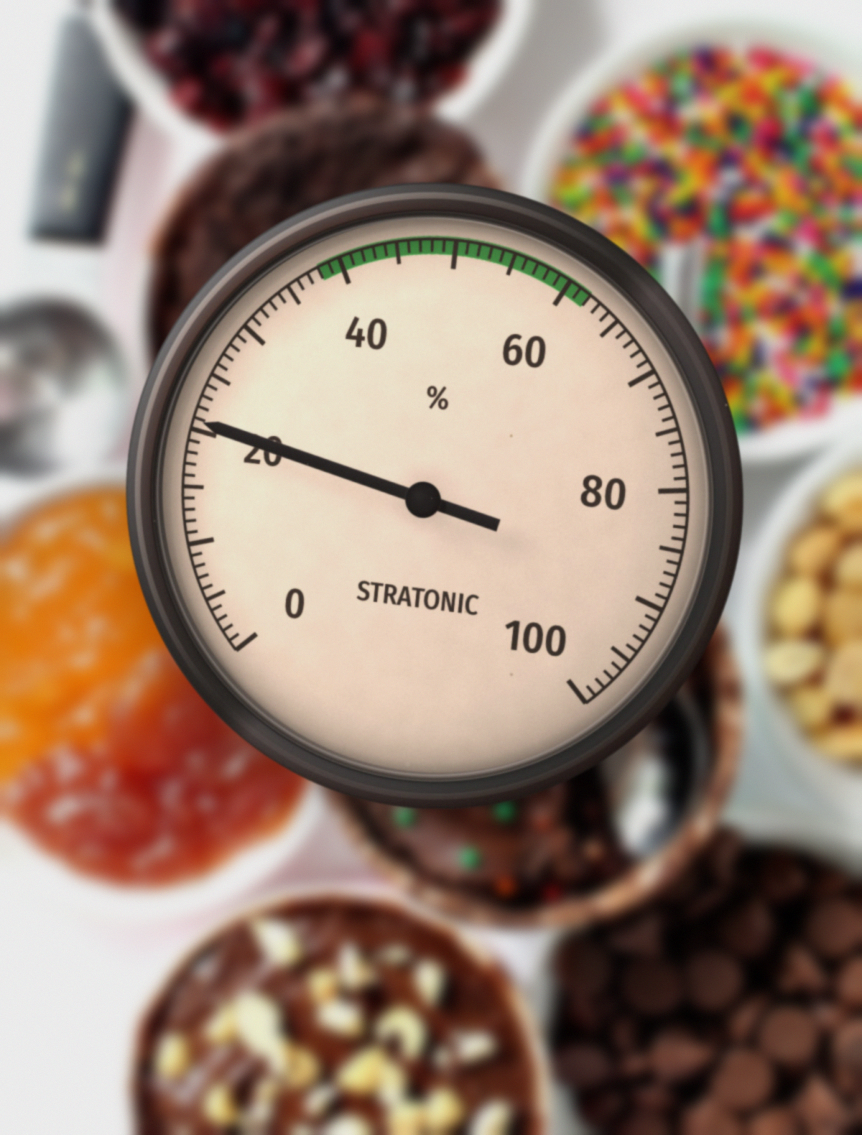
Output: 21,%
